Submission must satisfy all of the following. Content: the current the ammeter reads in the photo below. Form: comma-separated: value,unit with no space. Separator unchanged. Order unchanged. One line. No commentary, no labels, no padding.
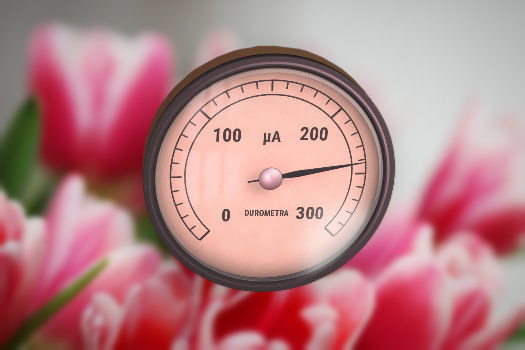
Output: 240,µA
